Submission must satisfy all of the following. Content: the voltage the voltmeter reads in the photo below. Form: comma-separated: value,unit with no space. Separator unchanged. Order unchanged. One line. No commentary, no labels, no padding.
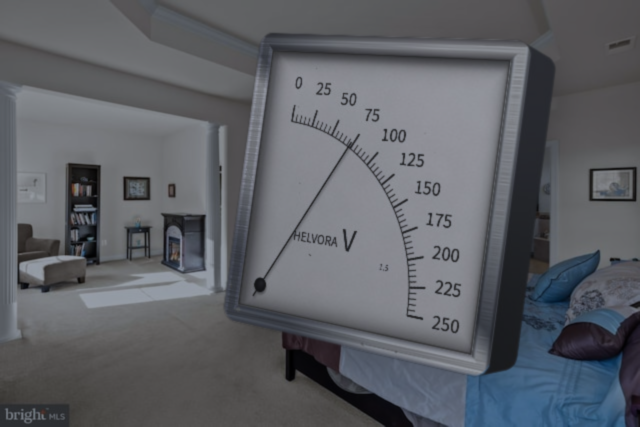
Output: 75,V
